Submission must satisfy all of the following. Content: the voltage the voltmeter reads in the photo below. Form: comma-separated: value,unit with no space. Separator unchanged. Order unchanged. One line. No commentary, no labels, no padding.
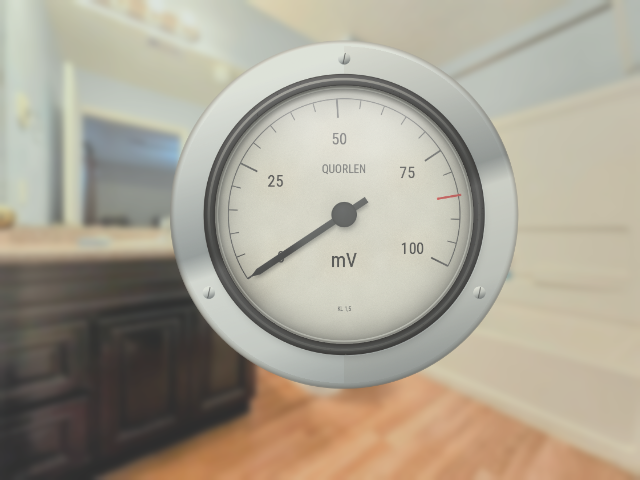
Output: 0,mV
